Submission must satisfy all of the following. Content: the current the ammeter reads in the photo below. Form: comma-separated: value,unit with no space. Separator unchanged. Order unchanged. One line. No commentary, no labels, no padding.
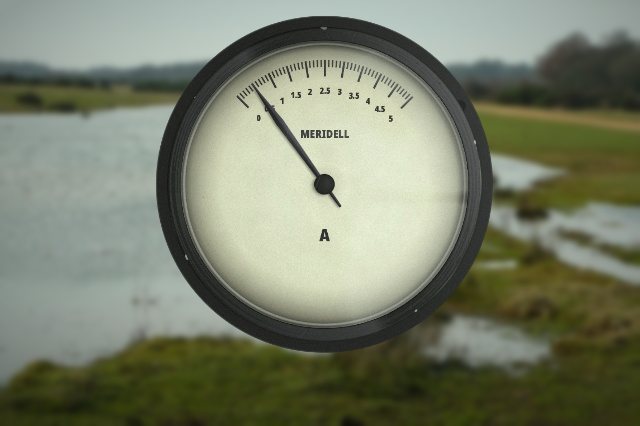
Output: 0.5,A
